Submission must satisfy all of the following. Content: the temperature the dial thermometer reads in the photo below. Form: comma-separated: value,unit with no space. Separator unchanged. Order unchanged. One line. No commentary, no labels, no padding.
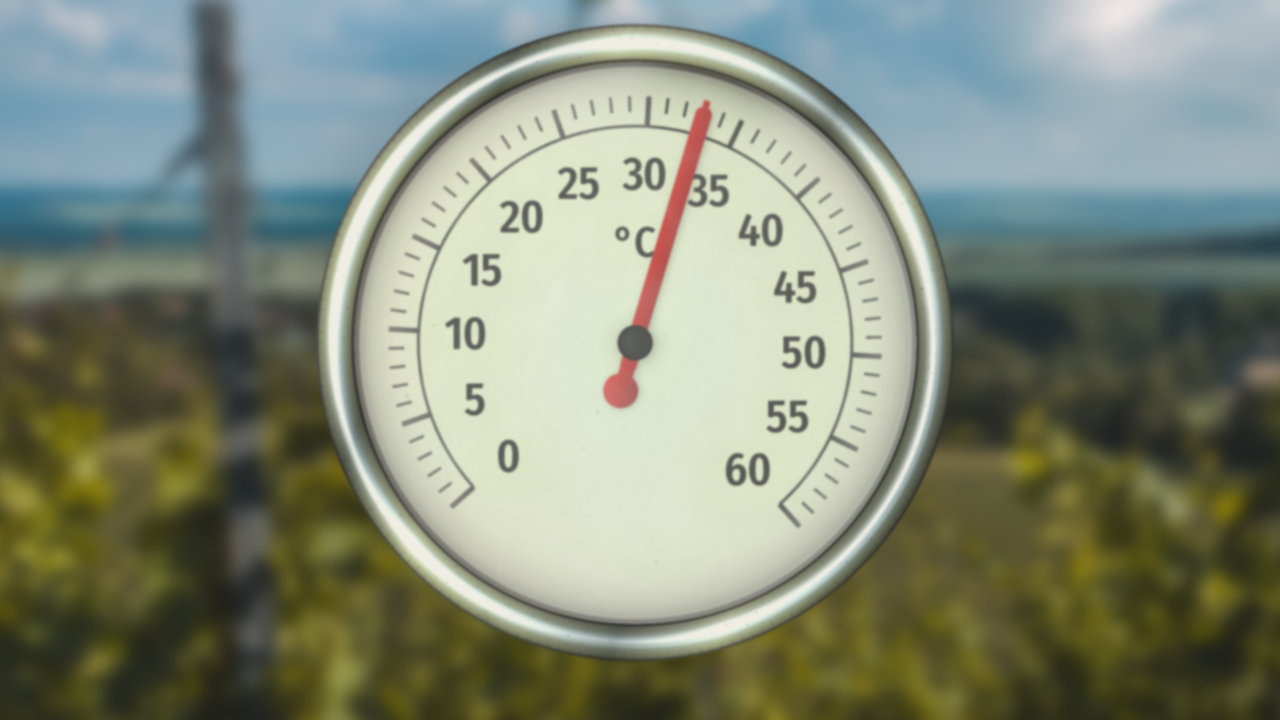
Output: 33,°C
